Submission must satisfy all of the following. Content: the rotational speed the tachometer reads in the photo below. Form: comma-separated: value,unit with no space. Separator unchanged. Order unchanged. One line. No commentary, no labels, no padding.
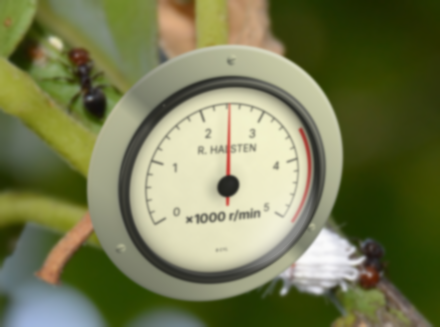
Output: 2400,rpm
